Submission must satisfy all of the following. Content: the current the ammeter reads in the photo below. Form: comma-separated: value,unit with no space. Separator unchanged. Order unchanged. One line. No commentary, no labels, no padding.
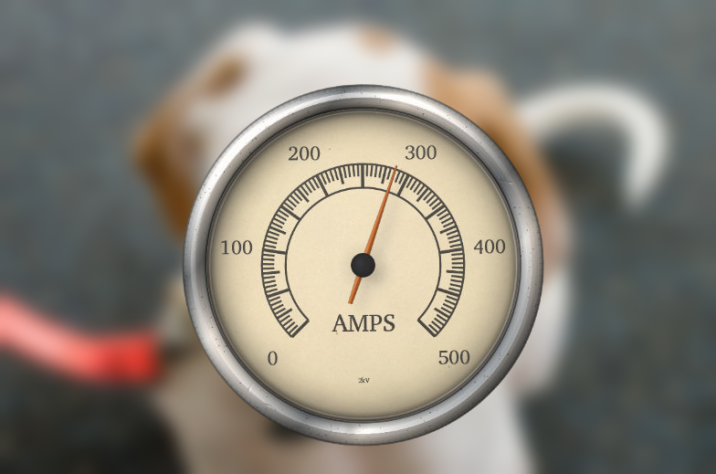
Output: 285,A
